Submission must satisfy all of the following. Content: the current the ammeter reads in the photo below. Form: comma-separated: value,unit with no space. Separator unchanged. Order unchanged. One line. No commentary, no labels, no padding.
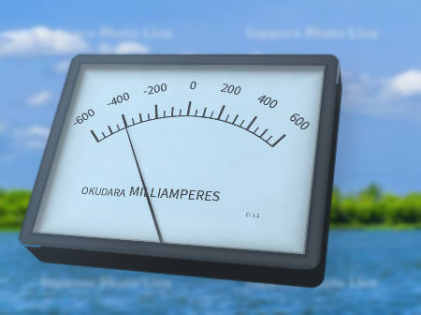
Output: -400,mA
